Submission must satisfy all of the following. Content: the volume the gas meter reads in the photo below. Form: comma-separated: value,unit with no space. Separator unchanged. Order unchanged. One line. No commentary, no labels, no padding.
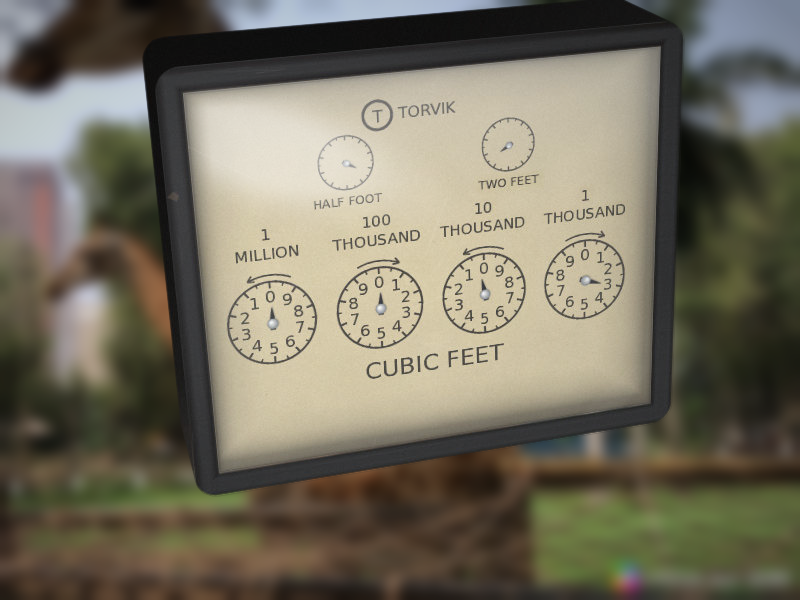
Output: 300,ft³
